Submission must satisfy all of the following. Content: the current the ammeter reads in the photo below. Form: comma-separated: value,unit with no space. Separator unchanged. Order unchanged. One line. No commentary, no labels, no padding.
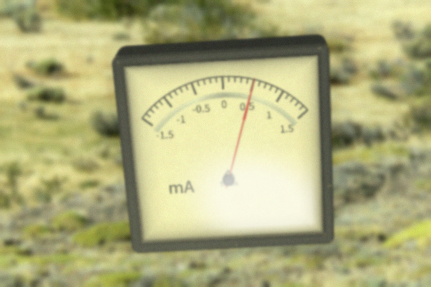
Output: 0.5,mA
